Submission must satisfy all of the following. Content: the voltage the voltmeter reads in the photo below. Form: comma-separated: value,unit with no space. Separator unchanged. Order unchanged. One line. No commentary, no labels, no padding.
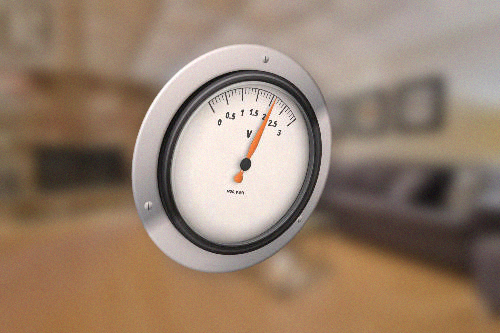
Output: 2,V
